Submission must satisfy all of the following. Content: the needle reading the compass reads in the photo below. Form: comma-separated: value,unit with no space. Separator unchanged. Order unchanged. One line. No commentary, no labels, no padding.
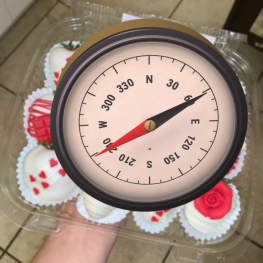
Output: 240,°
